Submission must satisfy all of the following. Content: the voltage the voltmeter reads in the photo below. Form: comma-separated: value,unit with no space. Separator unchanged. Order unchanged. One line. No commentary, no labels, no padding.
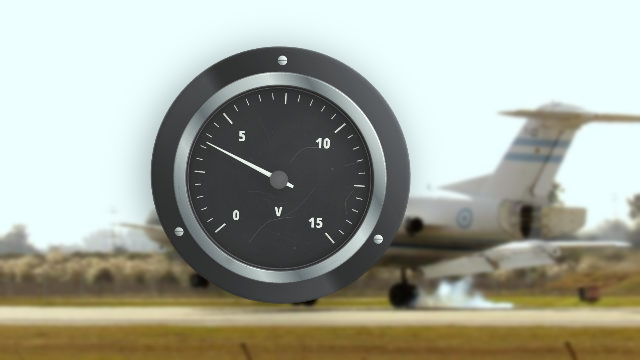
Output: 3.75,V
